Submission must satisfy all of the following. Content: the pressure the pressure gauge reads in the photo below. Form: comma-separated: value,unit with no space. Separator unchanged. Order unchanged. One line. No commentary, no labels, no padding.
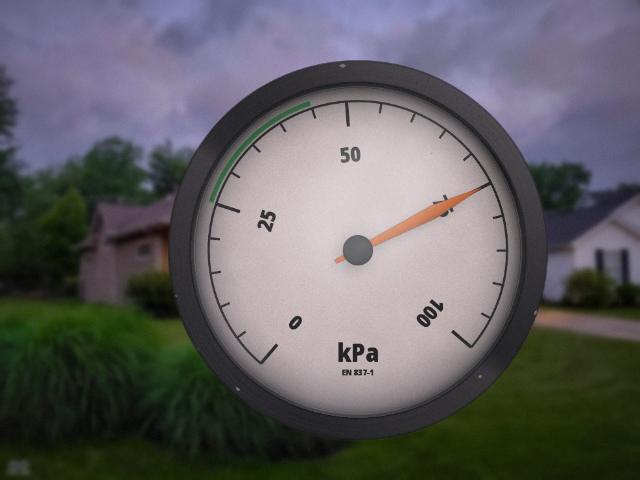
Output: 75,kPa
